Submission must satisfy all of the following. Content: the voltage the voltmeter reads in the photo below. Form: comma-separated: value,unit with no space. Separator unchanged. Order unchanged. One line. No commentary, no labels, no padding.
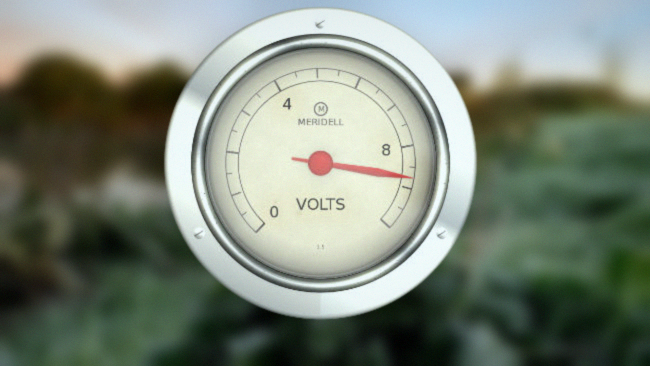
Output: 8.75,V
